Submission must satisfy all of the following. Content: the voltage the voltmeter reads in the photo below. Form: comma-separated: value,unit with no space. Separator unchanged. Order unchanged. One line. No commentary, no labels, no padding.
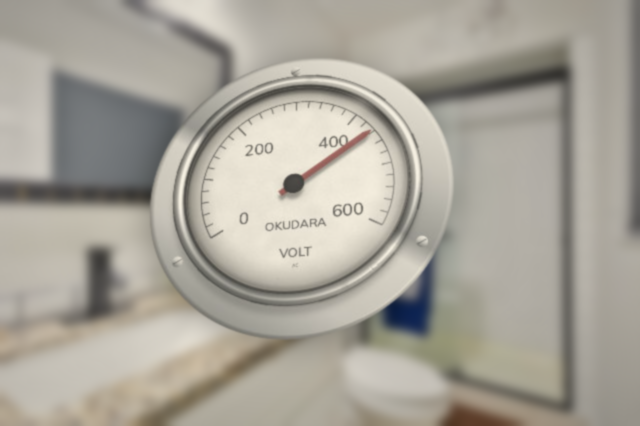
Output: 440,V
